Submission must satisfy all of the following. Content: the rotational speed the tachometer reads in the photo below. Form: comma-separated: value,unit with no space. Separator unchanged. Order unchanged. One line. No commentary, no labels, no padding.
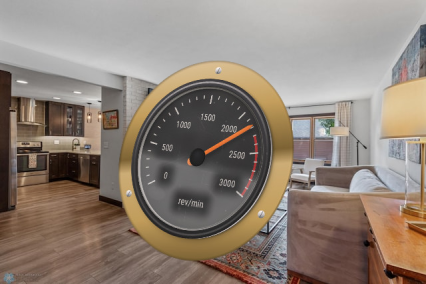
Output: 2200,rpm
